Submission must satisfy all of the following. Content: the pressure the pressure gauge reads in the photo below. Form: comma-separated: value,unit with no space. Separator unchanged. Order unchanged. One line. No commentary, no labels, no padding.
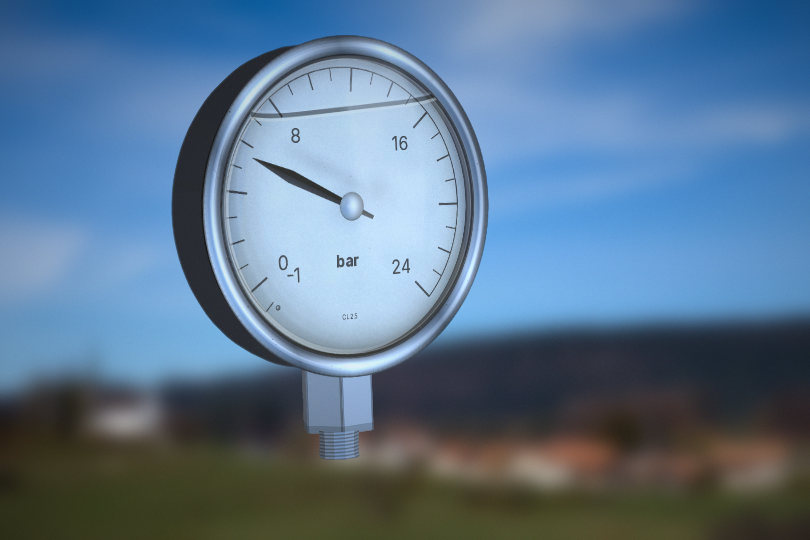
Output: 5.5,bar
